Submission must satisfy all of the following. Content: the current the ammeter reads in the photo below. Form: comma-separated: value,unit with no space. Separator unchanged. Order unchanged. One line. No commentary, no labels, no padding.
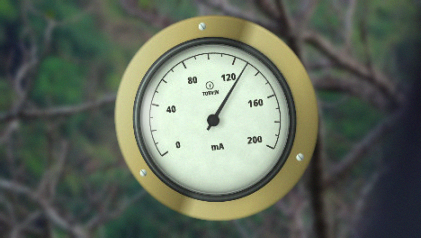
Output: 130,mA
